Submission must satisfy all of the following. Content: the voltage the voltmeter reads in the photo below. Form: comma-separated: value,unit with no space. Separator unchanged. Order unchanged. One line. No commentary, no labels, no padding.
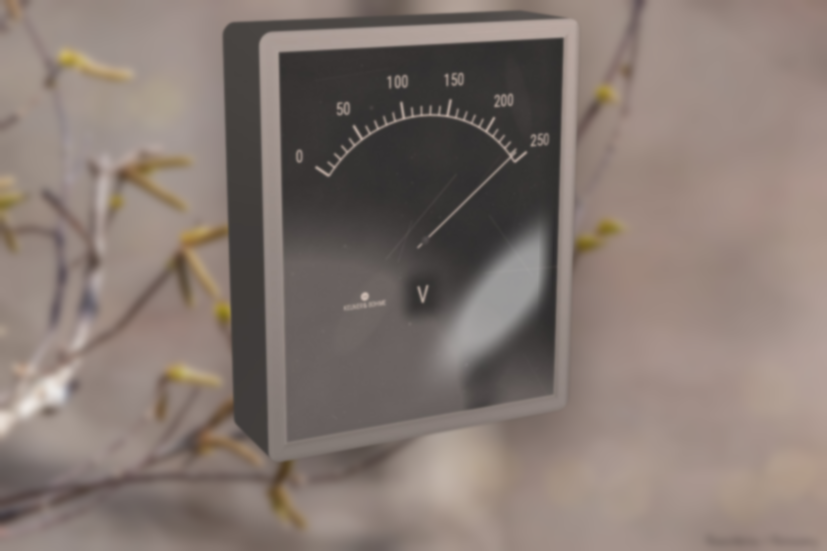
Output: 240,V
